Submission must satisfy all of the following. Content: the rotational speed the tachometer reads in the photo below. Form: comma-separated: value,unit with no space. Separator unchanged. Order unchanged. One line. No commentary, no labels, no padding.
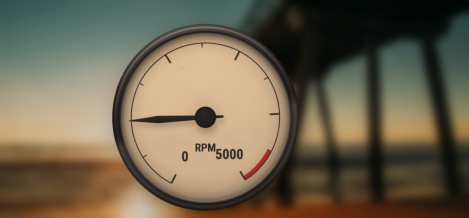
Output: 1000,rpm
